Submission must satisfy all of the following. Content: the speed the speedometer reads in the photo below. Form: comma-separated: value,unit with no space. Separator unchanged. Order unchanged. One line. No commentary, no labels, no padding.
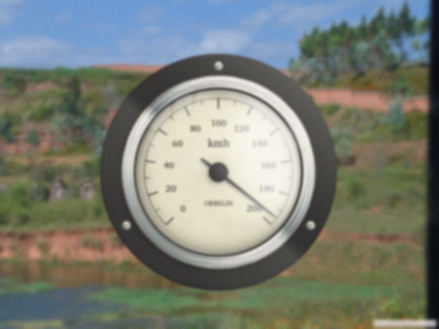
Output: 195,km/h
